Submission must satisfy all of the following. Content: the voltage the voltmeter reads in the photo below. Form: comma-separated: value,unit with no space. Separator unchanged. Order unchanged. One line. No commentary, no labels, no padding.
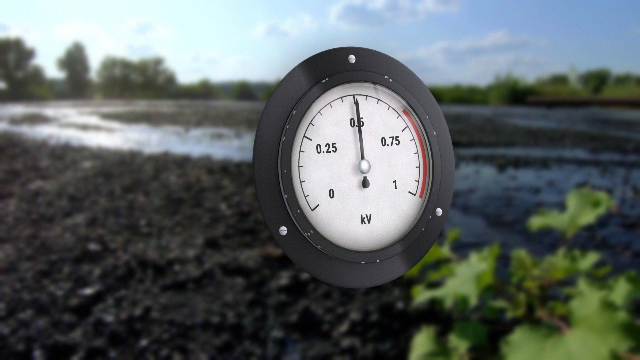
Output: 0.5,kV
